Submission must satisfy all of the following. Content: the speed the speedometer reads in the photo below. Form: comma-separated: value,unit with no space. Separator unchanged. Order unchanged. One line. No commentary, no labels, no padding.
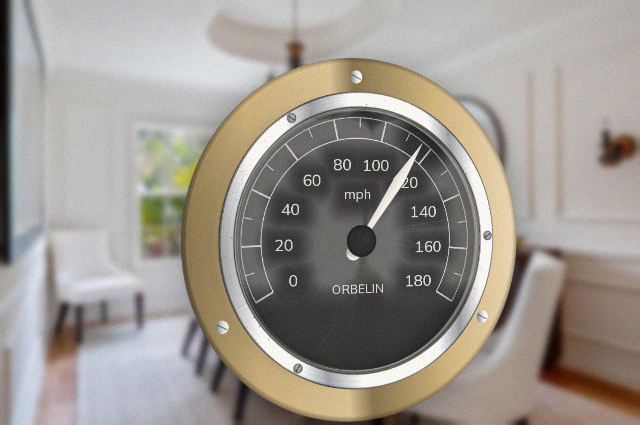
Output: 115,mph
